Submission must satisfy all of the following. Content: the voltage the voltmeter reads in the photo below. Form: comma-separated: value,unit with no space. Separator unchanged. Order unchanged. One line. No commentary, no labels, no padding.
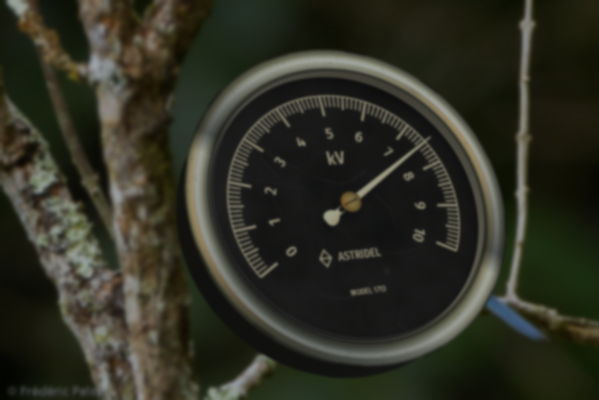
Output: 7.5,kV
